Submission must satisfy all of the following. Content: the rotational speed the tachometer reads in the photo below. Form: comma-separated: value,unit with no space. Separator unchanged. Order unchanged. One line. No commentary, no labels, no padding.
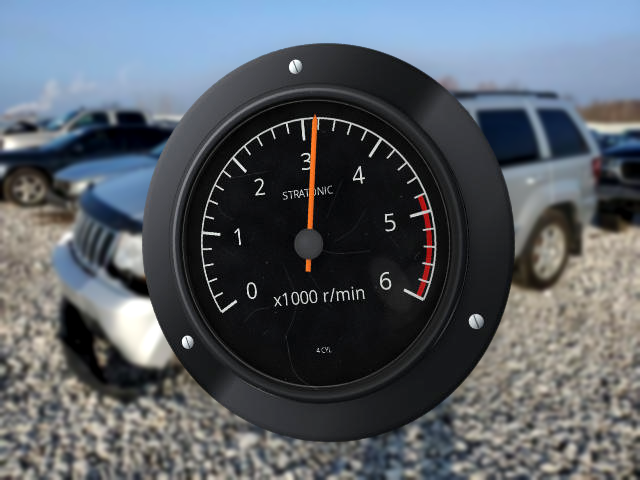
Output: 3200,rpm
